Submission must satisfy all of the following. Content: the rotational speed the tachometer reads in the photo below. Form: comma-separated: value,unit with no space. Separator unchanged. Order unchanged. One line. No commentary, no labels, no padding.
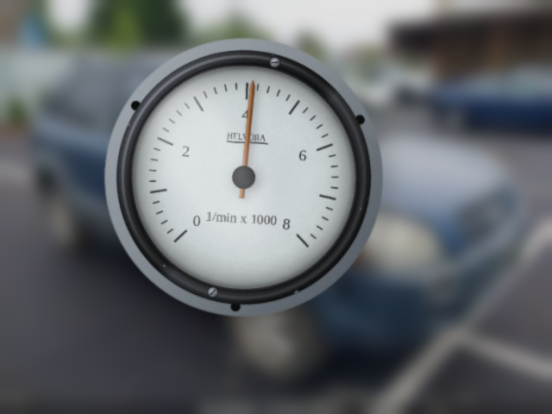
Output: 4100,rpm
